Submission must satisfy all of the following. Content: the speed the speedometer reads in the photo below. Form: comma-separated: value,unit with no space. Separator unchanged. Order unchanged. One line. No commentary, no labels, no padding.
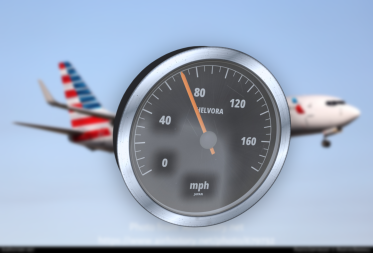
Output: 70,mph
